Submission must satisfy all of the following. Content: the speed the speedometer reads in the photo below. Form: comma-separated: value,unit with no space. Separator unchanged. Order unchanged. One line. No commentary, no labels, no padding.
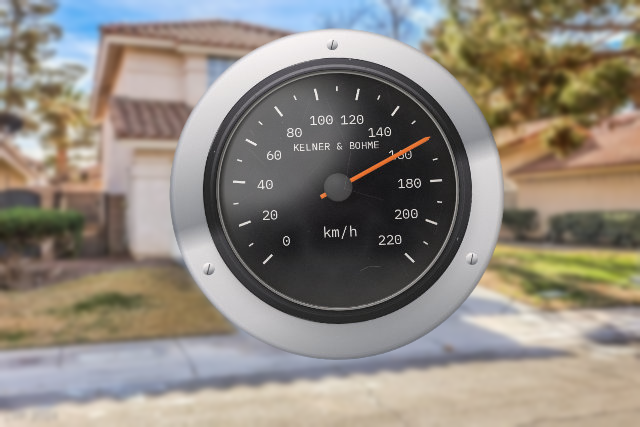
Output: 160,km/h
